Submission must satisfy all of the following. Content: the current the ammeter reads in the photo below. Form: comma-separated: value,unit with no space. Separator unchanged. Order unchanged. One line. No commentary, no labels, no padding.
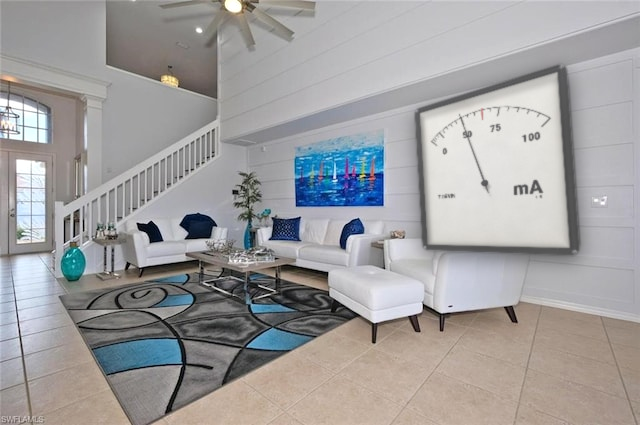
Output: 50,mA
